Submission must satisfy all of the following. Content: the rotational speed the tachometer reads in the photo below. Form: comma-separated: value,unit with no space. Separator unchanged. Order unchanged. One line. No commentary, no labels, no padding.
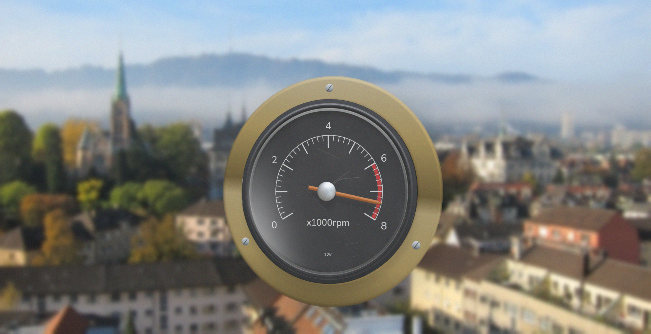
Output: 7400,rpm
